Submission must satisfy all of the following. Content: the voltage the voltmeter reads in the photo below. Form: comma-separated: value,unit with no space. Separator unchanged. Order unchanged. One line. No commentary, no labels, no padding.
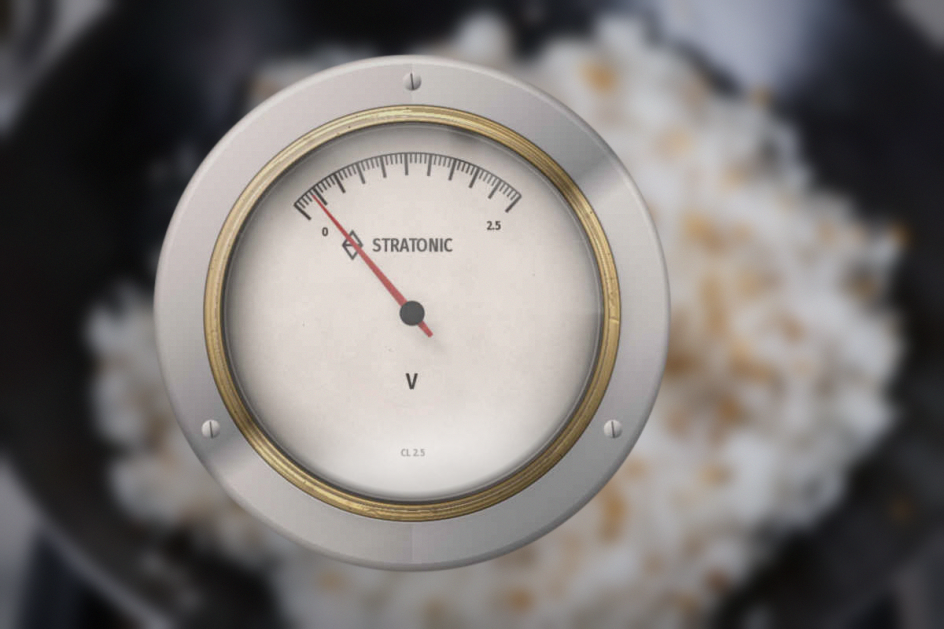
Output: 0.2,V
